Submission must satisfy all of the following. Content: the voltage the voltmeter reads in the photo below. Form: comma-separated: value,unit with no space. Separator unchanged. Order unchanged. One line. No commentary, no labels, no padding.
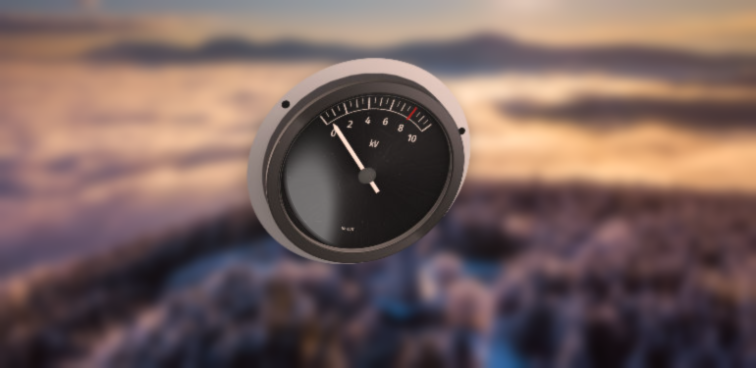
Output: 0.5,kV
